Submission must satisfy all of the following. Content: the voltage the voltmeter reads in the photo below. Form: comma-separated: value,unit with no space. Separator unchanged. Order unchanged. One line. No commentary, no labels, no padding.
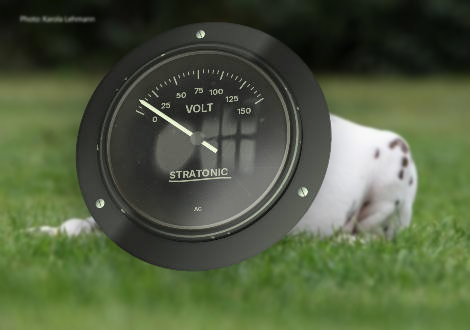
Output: 10,V
